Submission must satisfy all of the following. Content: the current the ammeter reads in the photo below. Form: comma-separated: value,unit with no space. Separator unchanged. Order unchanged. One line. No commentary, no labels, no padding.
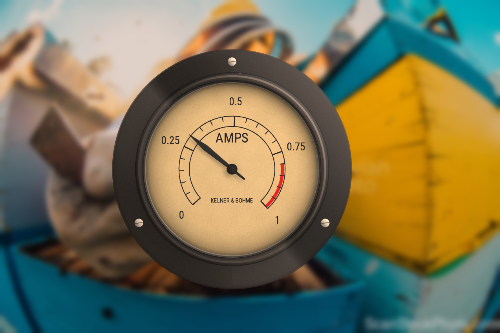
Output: 0.3,A
